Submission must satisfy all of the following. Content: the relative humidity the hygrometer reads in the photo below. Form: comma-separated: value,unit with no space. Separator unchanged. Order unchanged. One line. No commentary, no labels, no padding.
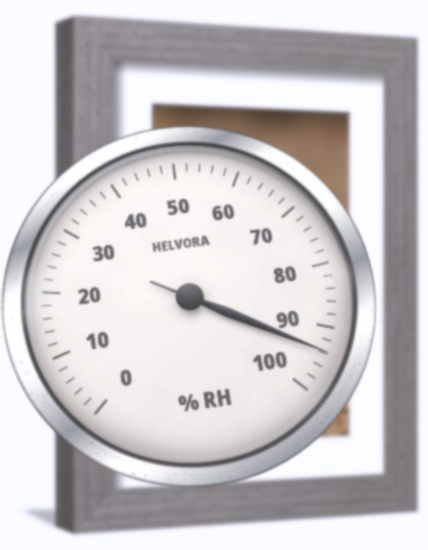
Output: 94,%
